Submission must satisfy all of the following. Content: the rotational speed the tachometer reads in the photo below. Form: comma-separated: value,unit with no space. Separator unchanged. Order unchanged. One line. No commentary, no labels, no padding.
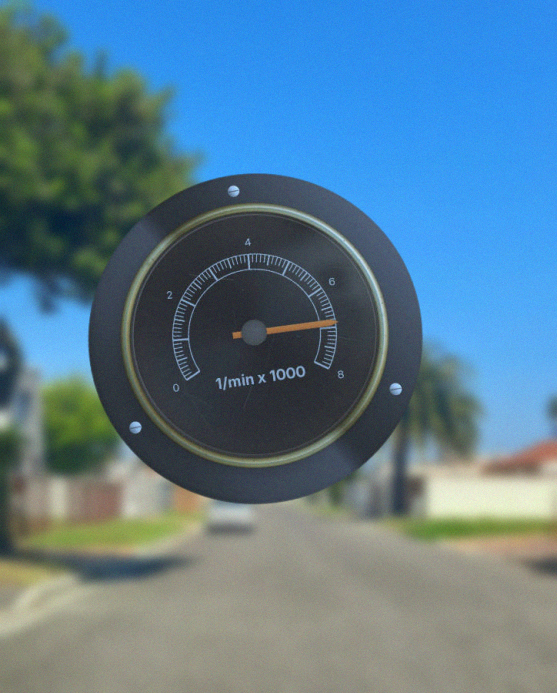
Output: 6900,rpm
